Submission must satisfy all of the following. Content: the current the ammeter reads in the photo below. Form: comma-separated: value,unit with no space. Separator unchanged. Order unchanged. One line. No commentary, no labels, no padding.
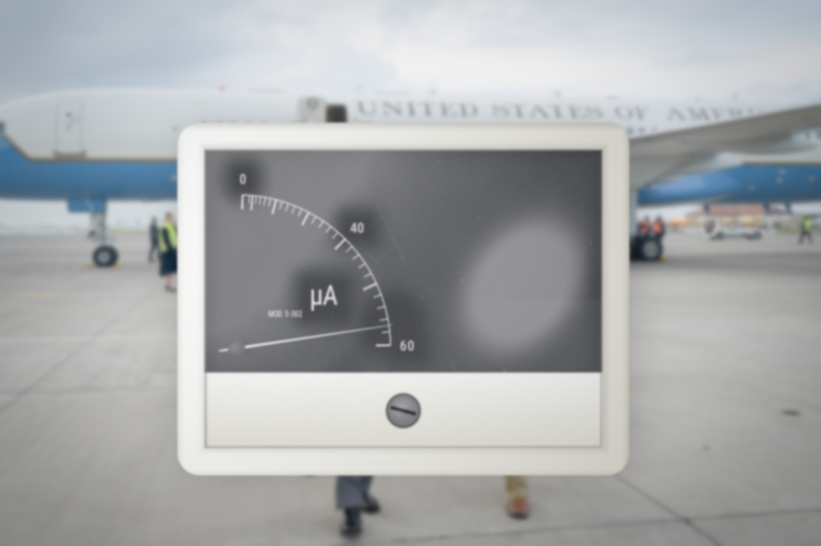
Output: 57,µA
